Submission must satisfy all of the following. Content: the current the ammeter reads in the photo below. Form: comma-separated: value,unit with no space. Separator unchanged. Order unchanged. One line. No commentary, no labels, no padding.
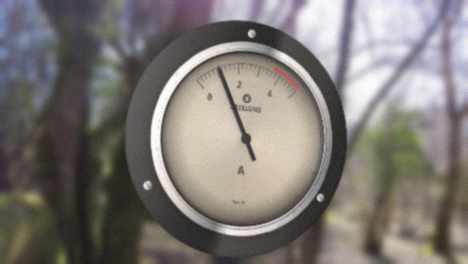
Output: 1,A
